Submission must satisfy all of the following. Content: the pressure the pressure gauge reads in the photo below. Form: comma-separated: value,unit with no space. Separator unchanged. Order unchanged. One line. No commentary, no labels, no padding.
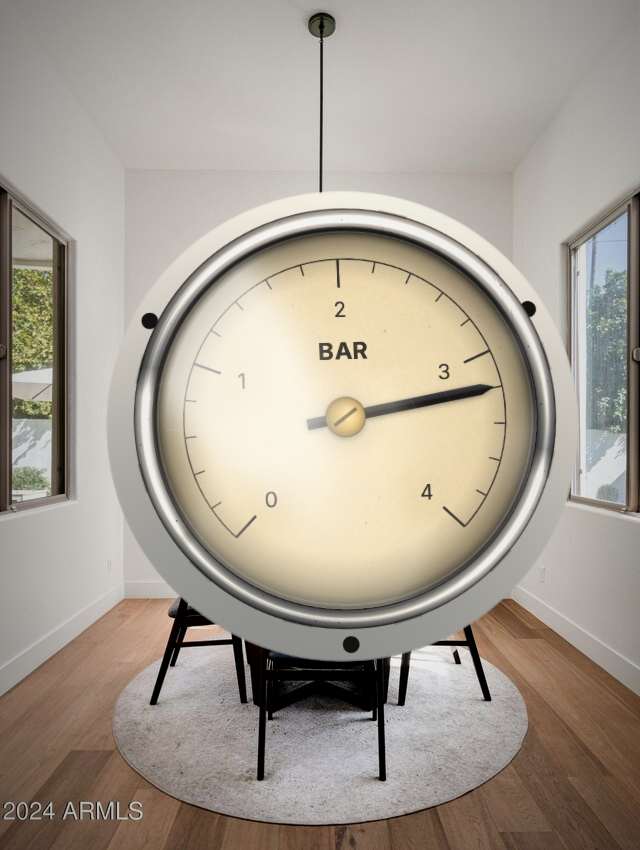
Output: 3.2,bar
